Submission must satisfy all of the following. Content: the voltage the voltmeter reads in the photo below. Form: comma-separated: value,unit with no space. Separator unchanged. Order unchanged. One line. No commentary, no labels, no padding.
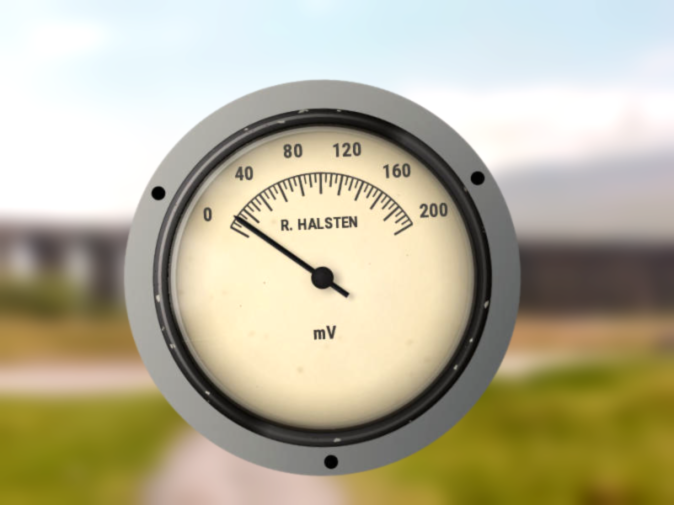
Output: 10,mV
